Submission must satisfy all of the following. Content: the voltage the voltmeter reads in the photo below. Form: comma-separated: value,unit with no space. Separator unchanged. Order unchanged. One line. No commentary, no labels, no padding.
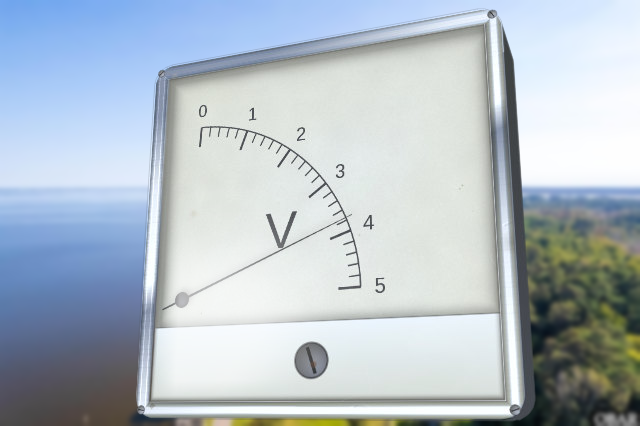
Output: 3.8,V
